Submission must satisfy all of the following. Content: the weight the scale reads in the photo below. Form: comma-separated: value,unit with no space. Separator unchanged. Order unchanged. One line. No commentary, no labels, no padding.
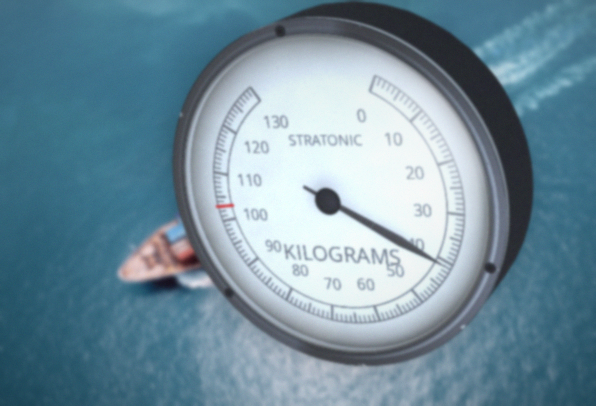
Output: 40,kg
